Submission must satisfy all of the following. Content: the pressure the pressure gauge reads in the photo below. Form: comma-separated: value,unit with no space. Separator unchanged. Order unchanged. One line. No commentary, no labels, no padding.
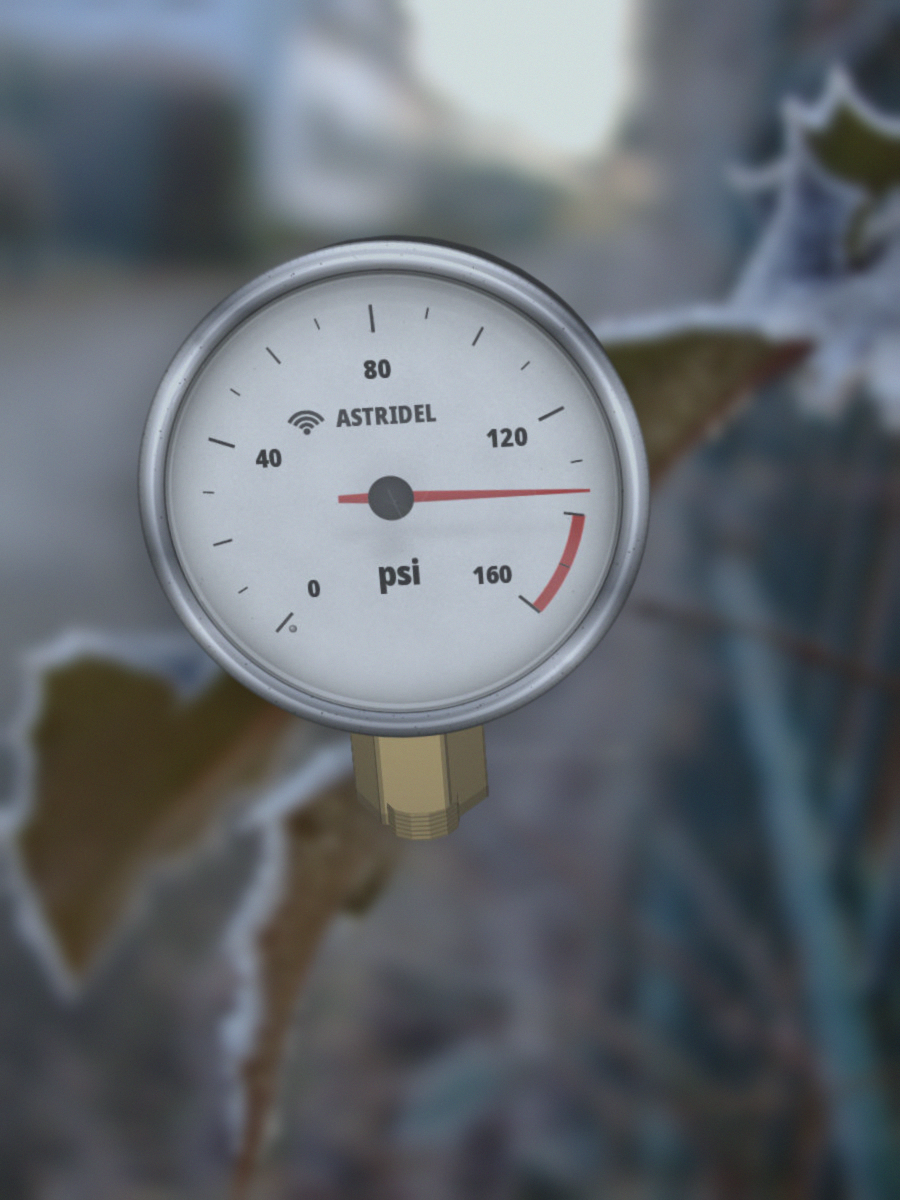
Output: 135,psi
